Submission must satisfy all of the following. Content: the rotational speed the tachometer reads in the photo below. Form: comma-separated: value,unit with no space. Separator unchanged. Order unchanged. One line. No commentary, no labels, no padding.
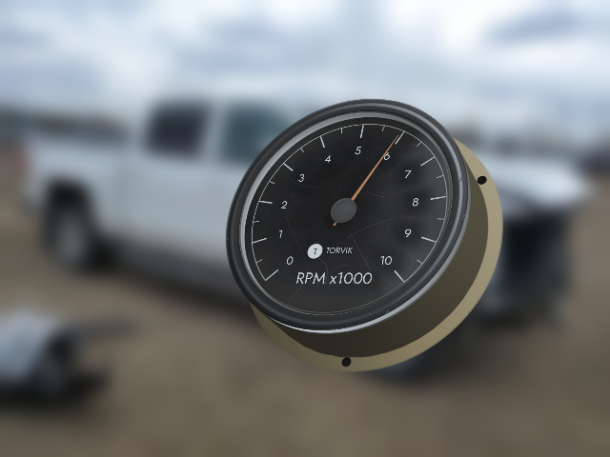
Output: 6000,rpm
